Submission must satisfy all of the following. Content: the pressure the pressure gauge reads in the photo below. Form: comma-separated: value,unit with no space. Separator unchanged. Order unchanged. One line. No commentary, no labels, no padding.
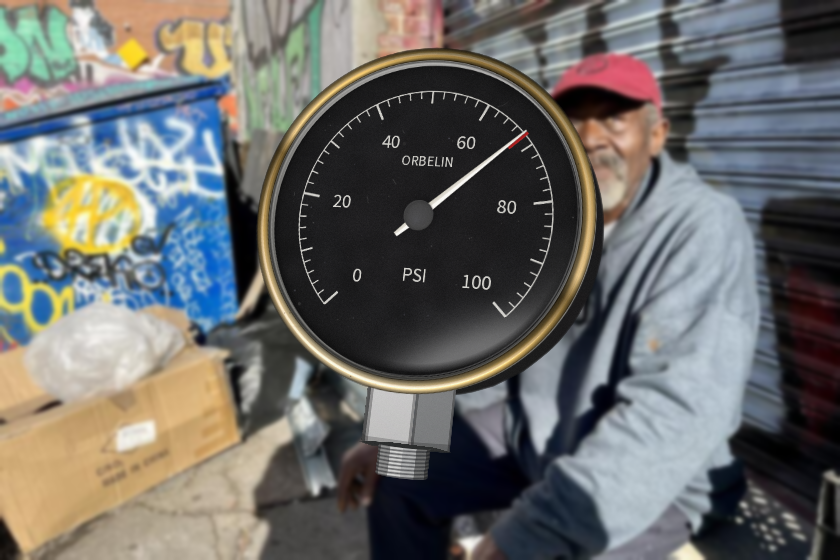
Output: 68,psi
